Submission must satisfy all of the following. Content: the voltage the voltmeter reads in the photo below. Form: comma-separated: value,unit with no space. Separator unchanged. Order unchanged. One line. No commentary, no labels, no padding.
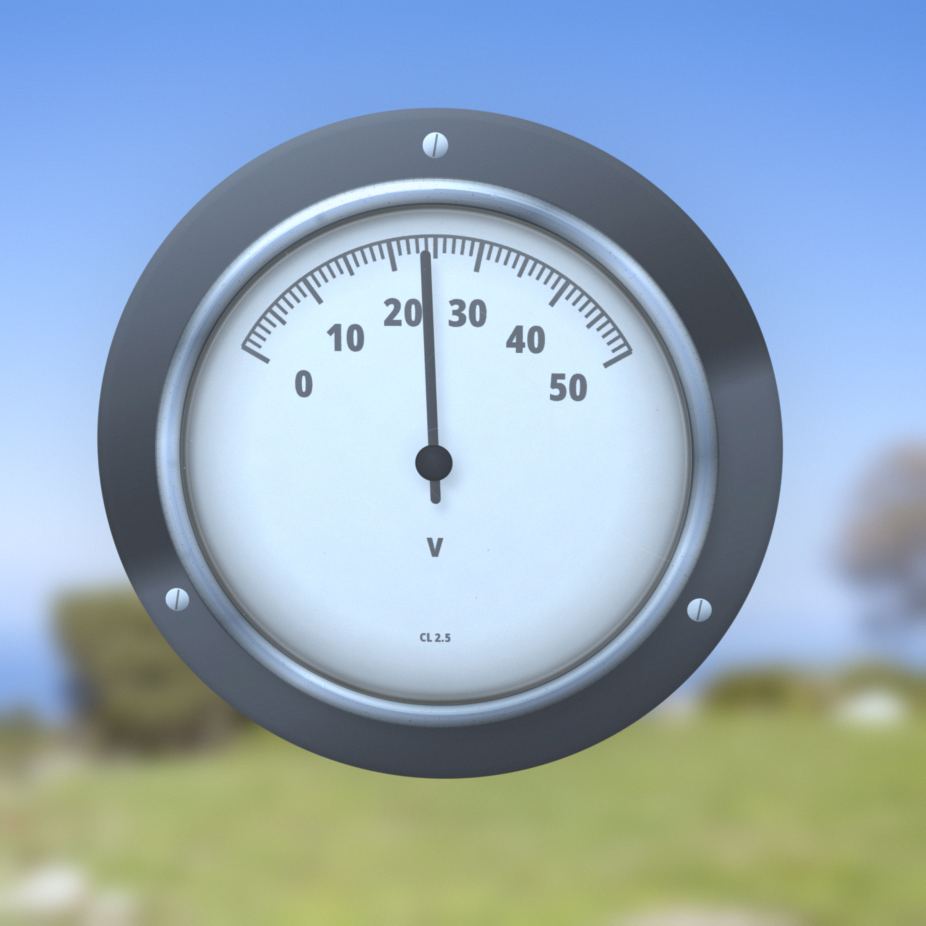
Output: 24,V
